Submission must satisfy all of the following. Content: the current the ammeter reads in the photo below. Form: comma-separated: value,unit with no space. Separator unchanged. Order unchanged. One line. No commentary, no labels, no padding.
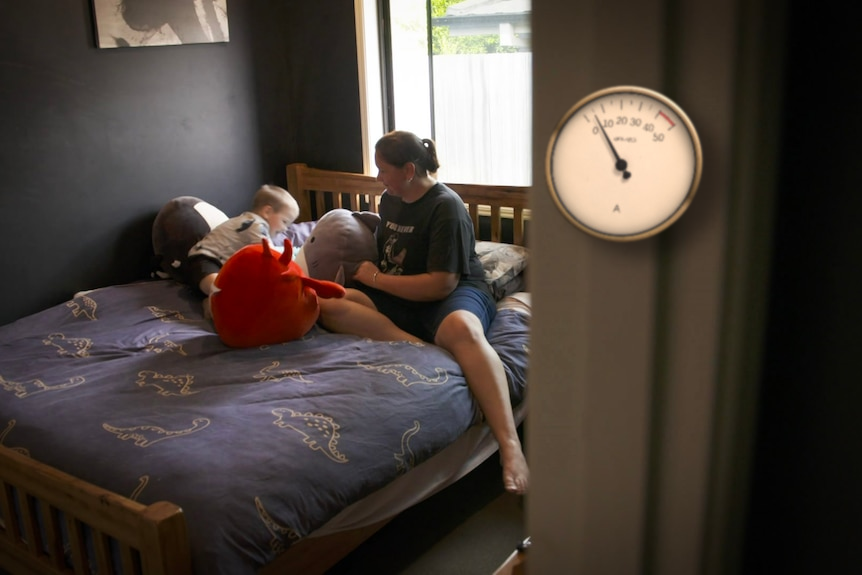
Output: 5,A
